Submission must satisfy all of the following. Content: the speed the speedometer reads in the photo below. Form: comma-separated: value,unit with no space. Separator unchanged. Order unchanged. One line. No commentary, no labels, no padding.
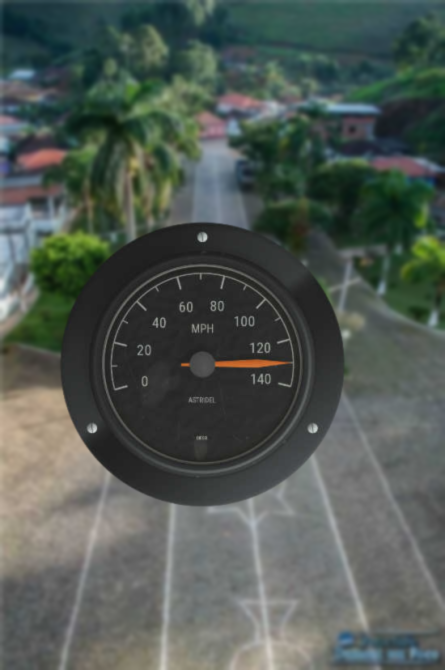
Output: 130,mph
